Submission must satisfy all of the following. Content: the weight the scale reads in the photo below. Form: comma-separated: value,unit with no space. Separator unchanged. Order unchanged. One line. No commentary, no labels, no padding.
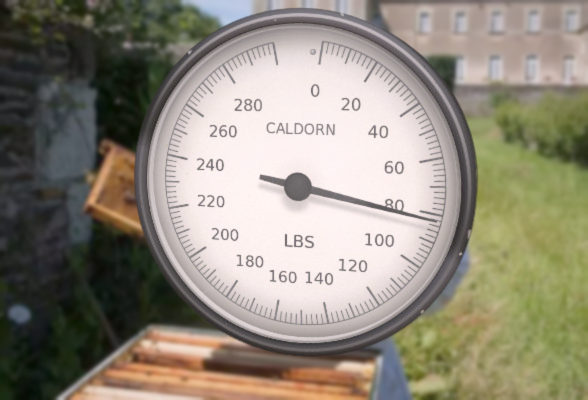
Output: 82,lb
